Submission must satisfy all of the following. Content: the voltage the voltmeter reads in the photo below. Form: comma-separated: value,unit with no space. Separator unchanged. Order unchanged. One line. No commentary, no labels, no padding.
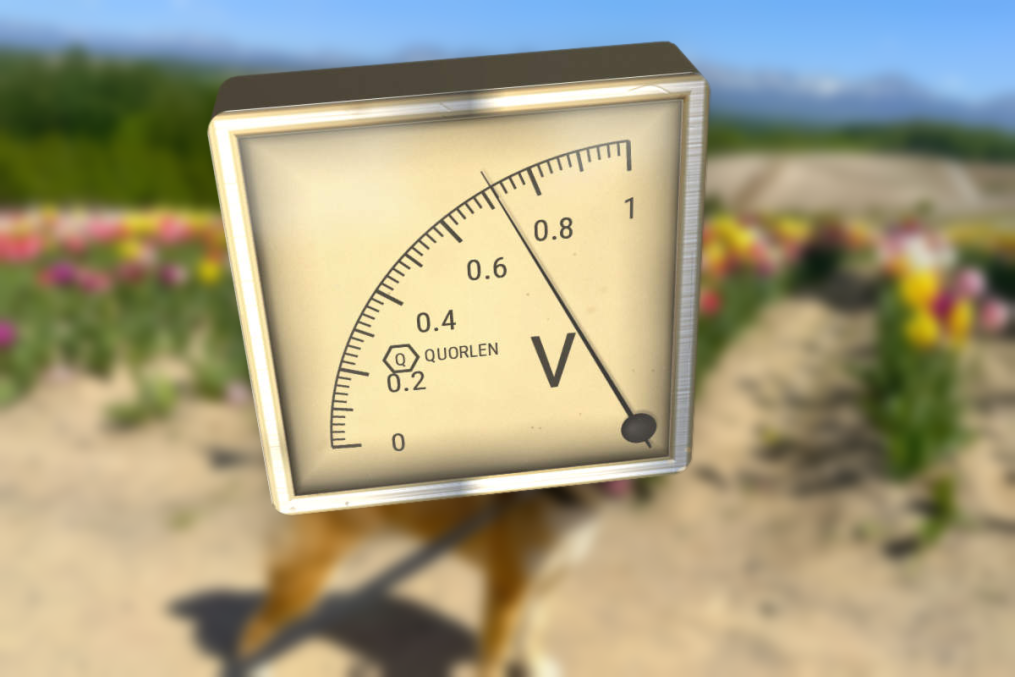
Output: 0.72,V
